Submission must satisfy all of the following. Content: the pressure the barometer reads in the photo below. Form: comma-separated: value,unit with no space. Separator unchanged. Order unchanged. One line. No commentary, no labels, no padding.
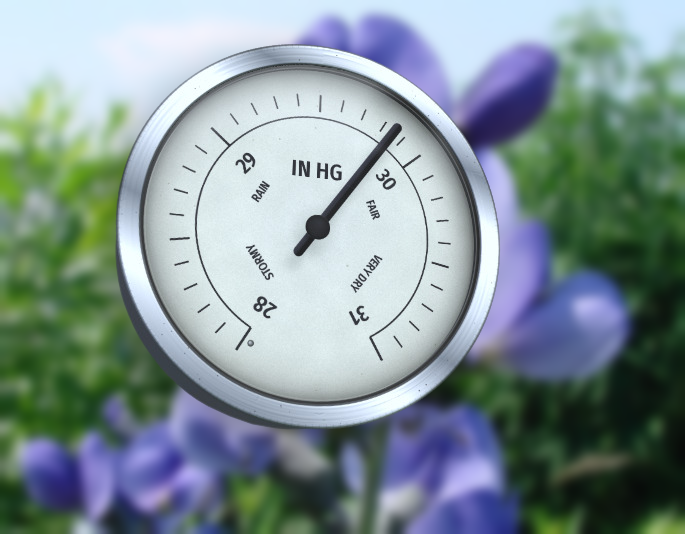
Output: 29.85,inHg
